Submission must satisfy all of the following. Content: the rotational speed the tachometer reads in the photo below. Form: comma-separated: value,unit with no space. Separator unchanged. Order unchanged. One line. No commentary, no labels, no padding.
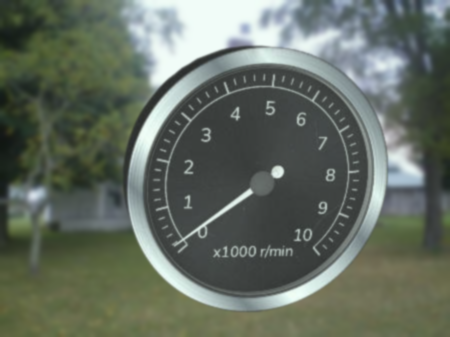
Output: 200,rpm
